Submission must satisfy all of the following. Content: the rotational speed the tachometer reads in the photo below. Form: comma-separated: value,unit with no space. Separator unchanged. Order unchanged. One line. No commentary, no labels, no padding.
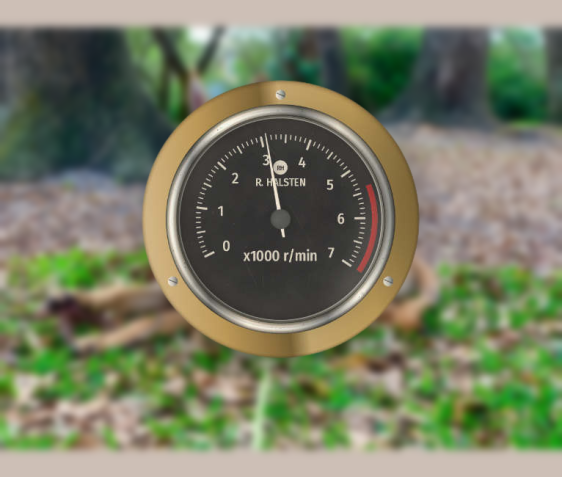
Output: 3100,rpm
